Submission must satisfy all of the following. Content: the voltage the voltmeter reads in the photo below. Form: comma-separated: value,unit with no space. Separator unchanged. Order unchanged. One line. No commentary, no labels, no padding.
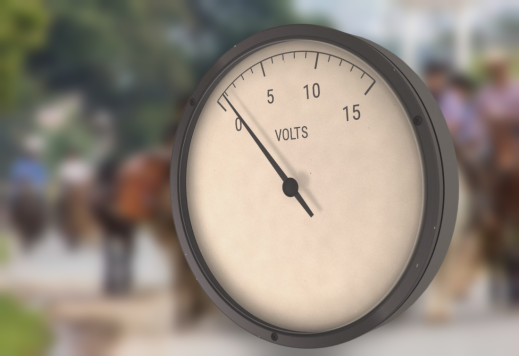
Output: 1,V
